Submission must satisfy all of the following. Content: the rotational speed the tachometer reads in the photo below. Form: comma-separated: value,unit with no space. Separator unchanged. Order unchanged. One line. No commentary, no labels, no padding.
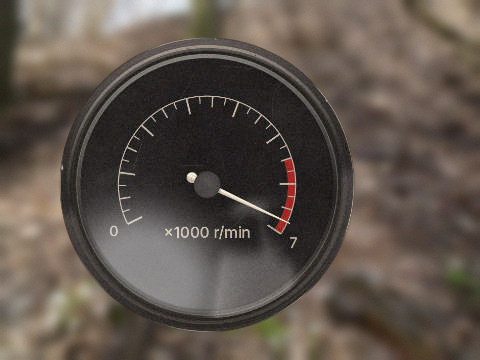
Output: 6750,rpm
